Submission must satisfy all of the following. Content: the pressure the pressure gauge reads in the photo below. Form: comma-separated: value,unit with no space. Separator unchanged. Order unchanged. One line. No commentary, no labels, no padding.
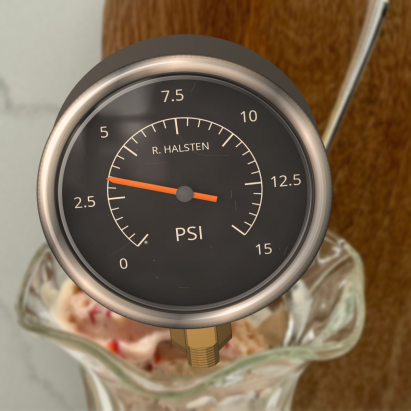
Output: 3.5,psi
